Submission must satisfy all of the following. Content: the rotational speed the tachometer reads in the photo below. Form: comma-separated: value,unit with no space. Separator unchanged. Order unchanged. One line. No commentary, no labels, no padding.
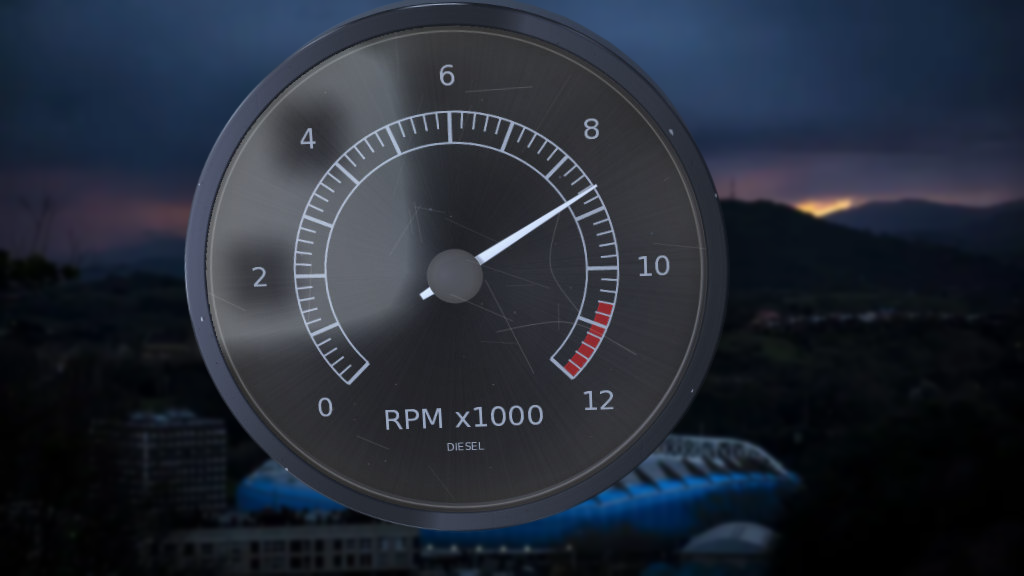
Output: 8600,rpm
